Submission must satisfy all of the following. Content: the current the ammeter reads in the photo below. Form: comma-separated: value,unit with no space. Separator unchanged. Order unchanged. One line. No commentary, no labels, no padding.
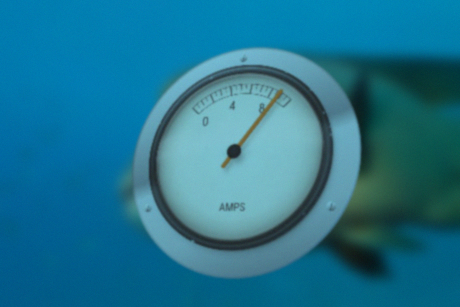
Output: 9,A
